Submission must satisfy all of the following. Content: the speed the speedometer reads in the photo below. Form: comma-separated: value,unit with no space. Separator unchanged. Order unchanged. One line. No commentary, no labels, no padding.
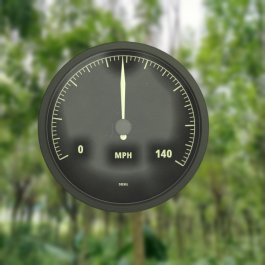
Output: 68,mph
